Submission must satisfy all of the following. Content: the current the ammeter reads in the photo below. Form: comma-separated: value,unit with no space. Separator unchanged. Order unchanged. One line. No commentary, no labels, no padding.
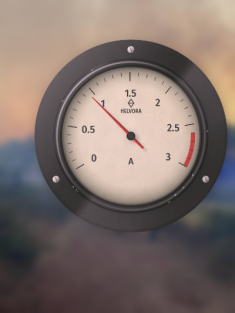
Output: 0.95,A
